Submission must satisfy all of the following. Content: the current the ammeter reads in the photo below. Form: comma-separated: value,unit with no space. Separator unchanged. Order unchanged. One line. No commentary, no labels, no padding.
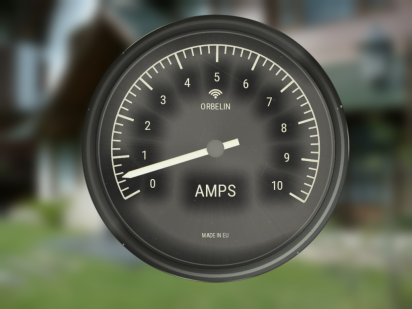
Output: 0.5,A
